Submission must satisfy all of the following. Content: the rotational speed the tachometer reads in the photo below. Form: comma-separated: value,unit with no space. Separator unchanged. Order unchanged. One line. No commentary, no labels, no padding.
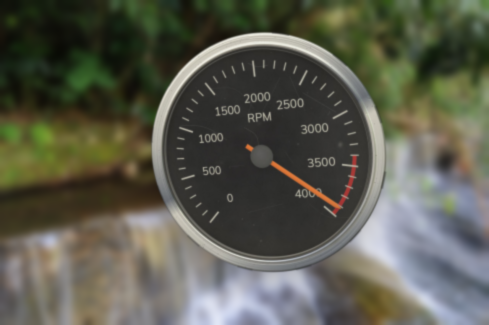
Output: 3900,rpm
